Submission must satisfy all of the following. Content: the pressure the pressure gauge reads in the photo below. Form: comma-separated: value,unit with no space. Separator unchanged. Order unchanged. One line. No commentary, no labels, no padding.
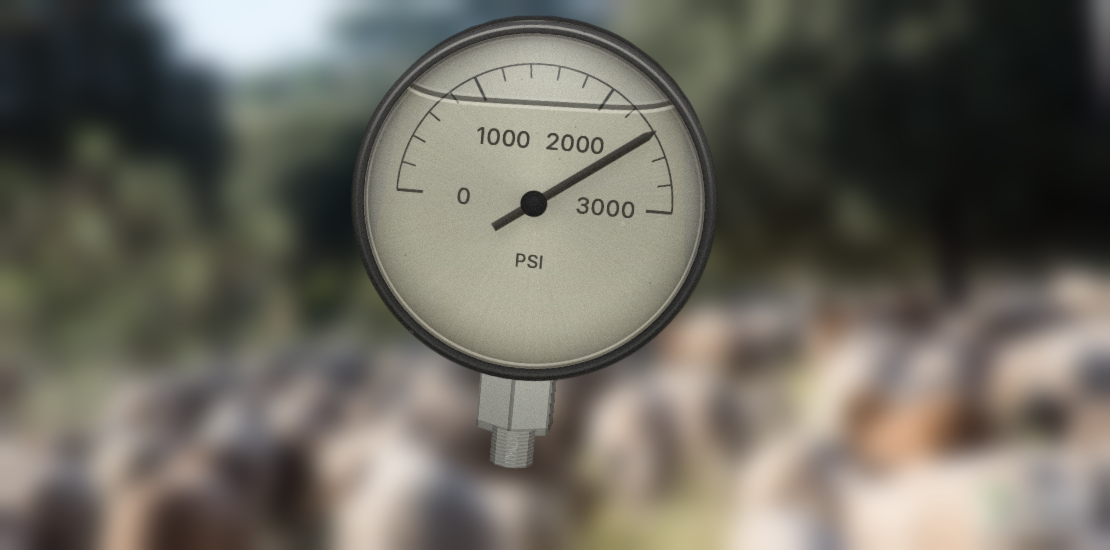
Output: 2400,psi
